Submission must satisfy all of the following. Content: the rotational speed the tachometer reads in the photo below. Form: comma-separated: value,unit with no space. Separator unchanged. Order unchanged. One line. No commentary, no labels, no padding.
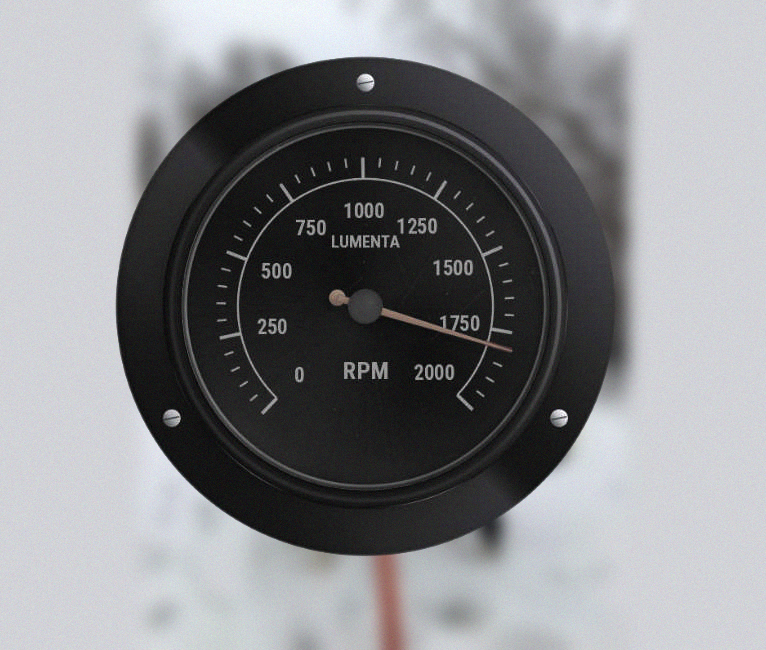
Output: 1800,rpm
